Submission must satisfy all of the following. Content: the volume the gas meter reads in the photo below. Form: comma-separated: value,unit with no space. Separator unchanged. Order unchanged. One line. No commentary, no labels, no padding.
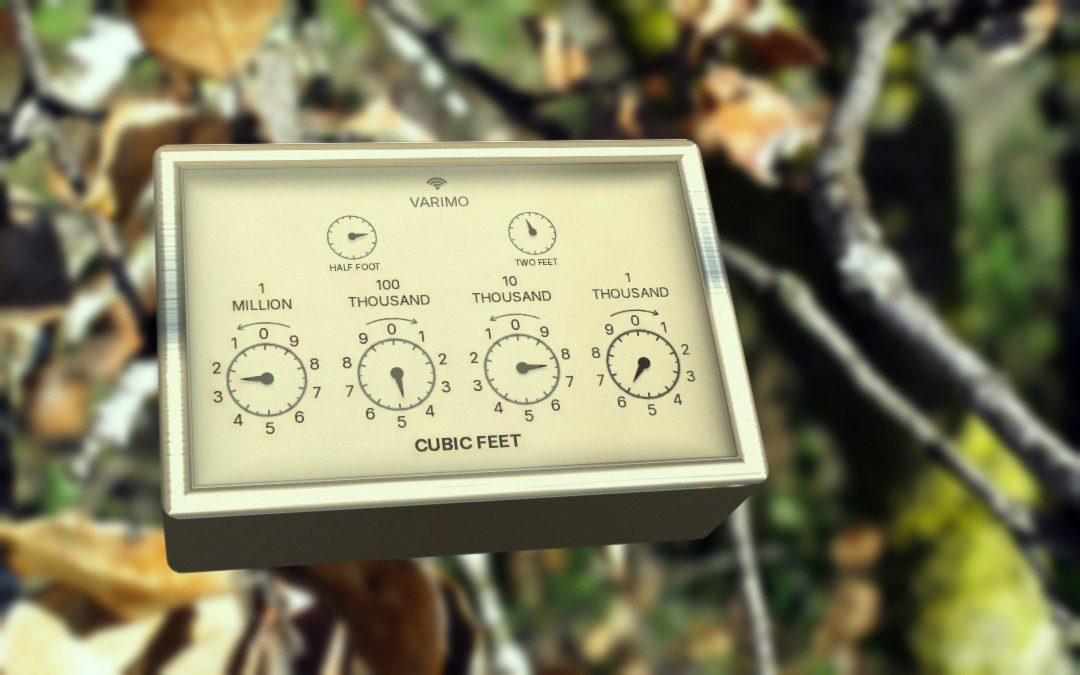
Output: 247600,ft³
